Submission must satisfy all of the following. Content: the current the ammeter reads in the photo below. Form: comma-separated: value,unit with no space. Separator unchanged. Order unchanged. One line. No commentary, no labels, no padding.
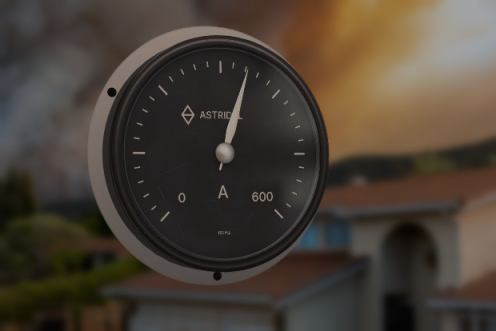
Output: 340,A
